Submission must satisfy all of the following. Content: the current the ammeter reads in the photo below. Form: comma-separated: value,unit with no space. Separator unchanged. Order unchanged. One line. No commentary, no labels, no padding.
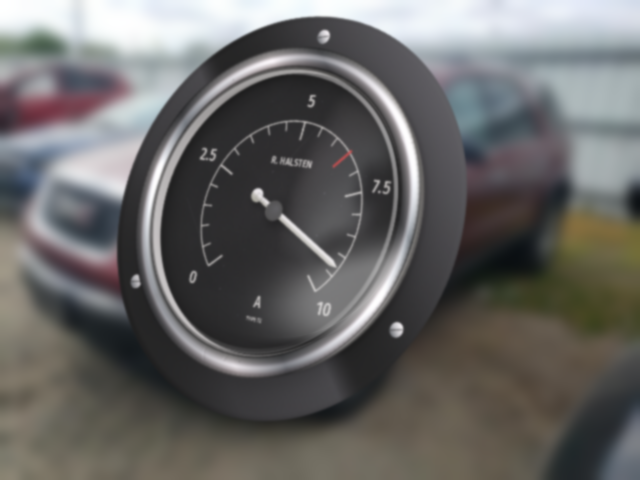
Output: 9.25,A
